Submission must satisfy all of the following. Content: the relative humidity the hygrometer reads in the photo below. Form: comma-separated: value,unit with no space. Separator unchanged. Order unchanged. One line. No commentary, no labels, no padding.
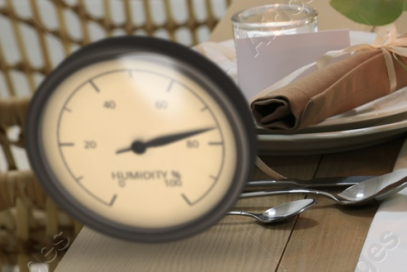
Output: 75,%
